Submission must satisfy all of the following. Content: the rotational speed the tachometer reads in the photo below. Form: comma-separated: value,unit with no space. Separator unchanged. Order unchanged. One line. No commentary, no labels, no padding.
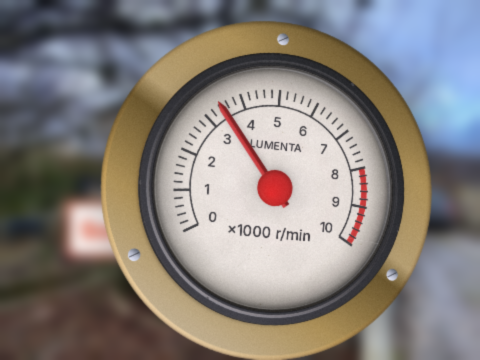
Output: 3400,rpm
